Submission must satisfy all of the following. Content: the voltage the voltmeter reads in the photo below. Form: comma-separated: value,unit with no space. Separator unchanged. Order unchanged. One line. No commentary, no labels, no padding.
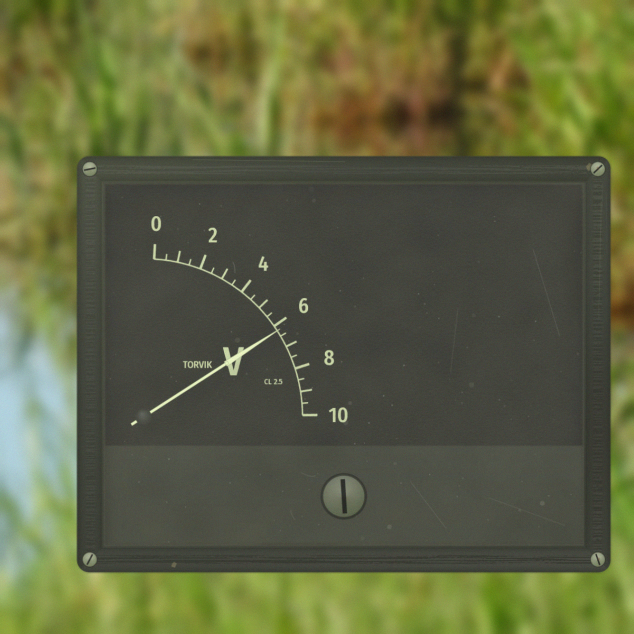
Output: 6.25,V
